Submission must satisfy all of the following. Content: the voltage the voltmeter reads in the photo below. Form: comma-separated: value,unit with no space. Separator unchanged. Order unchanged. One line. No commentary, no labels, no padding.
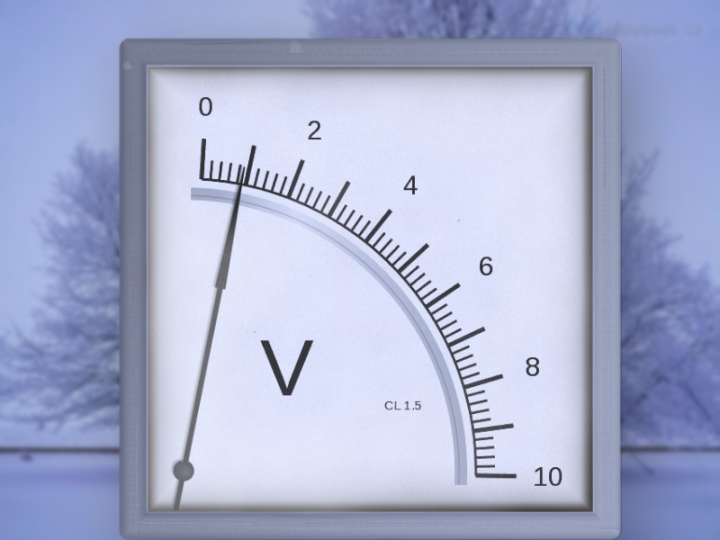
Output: 0.9,V
